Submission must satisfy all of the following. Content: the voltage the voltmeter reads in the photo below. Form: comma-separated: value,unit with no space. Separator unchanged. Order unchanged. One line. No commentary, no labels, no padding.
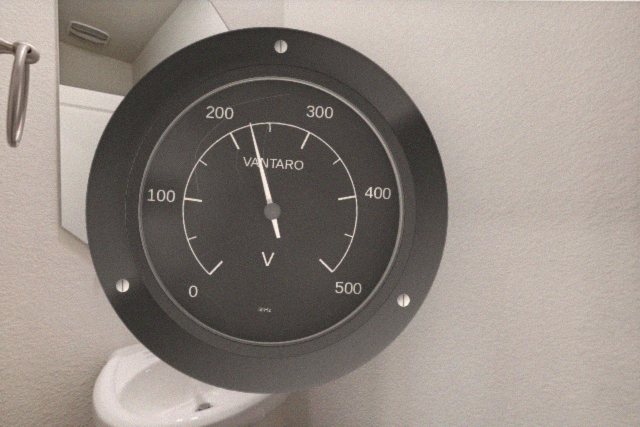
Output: 225,V
